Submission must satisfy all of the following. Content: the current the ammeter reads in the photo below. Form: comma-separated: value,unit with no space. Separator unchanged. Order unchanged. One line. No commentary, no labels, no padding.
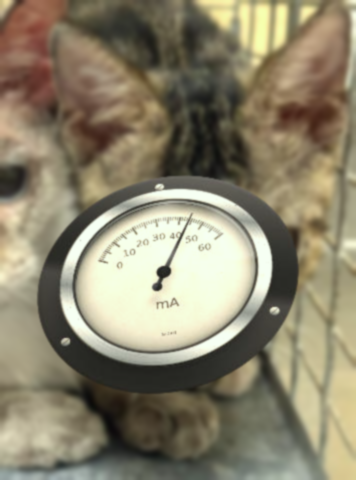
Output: 45,mA
